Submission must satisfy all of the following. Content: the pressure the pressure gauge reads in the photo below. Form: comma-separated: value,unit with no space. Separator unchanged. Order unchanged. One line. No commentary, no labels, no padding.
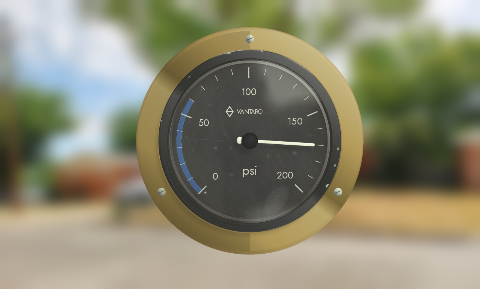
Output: 170,psi
